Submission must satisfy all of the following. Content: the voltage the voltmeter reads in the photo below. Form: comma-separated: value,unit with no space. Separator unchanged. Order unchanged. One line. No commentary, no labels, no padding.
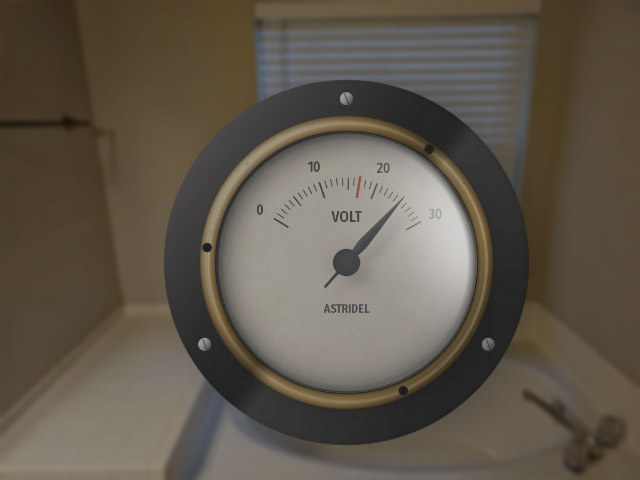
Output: 25,V
